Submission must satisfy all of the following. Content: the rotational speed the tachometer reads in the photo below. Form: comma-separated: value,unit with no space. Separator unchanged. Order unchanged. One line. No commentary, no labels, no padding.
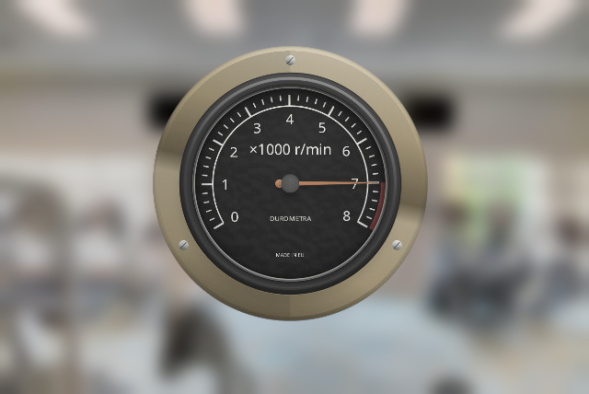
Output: 7000,rpm
